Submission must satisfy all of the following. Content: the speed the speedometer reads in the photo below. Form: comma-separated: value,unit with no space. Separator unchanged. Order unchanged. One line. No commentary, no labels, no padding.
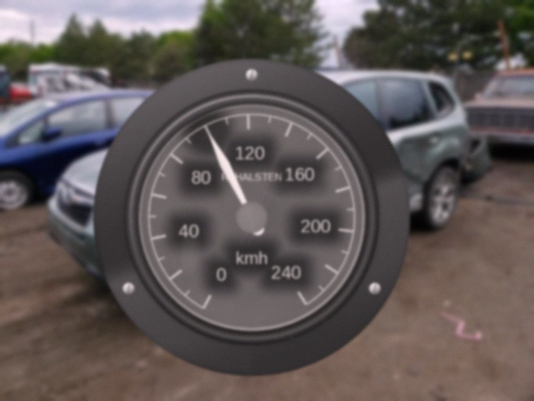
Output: 100,km/h
